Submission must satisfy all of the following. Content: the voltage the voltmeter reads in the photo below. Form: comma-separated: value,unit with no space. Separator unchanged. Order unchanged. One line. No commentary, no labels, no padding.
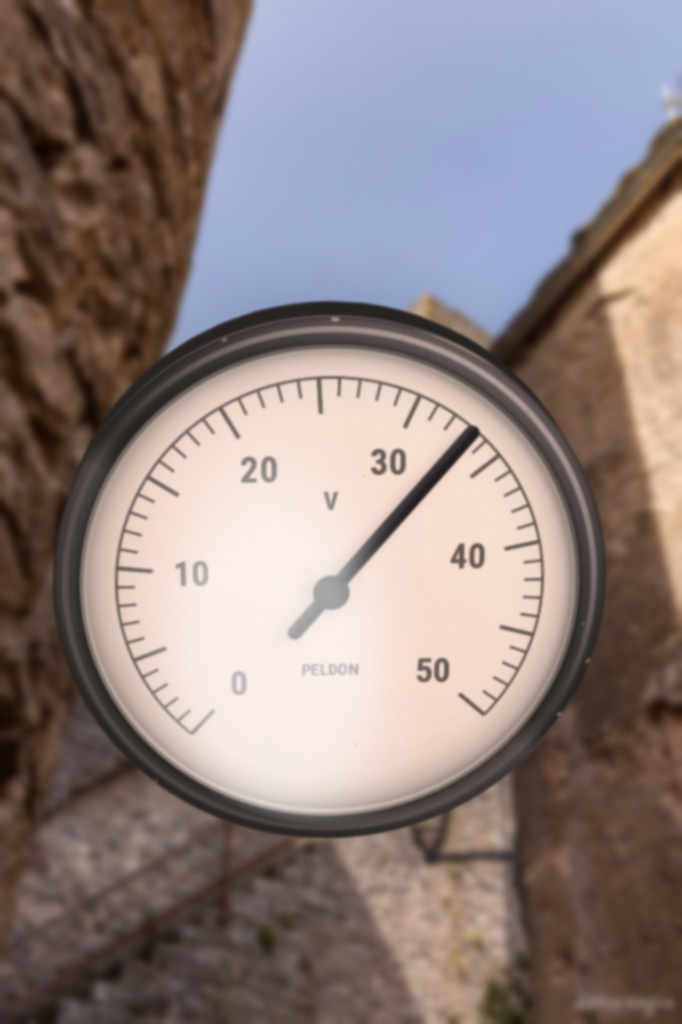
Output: 33,V
